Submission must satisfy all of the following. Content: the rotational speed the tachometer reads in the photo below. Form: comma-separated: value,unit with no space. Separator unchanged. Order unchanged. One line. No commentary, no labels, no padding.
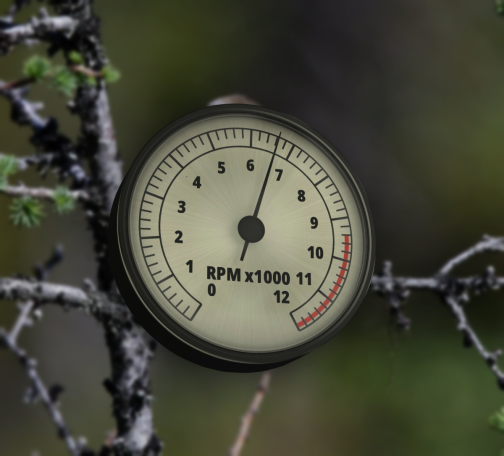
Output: 6600,rpm
